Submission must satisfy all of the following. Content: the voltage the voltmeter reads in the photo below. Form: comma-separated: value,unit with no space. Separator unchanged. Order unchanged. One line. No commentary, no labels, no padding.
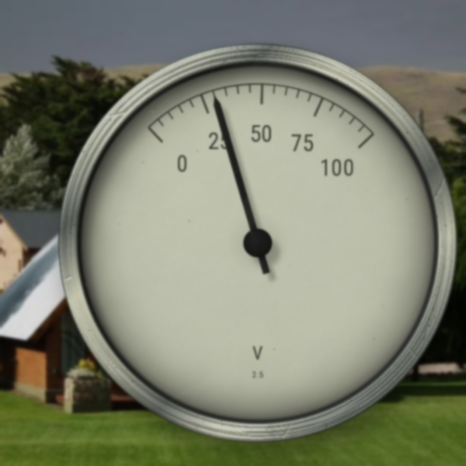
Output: 30,V
